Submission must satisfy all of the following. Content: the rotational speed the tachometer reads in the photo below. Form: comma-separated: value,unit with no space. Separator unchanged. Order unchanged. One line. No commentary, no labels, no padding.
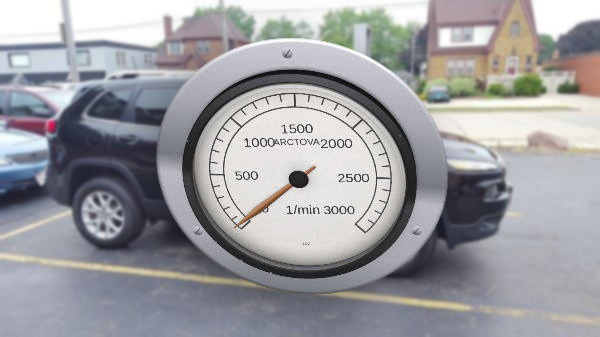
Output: 50,rpm
